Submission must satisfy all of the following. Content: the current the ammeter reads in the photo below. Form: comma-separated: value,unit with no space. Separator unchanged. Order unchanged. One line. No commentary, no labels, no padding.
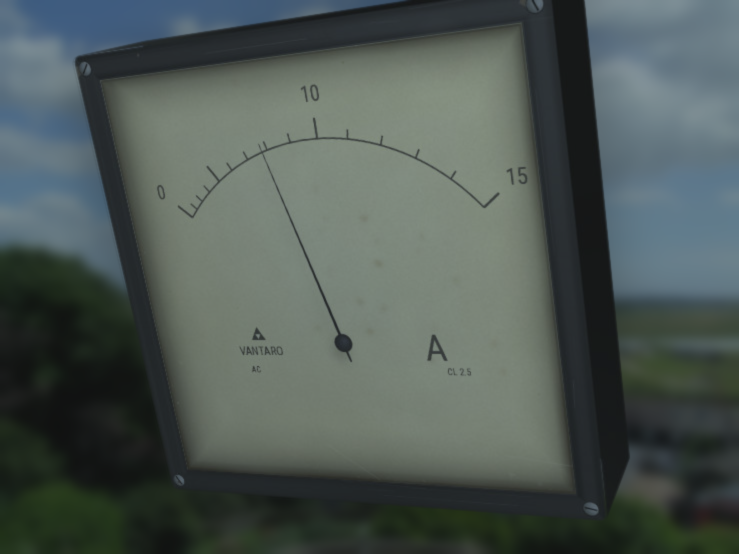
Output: 8,A
